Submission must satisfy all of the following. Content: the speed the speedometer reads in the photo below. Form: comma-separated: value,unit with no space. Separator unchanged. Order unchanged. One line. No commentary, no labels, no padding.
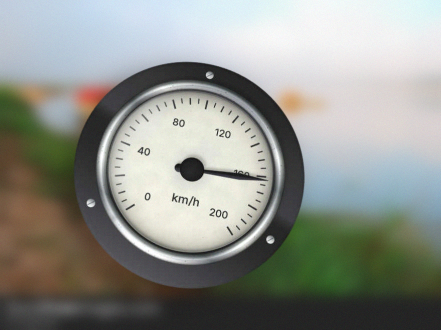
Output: 162.5,km/h
